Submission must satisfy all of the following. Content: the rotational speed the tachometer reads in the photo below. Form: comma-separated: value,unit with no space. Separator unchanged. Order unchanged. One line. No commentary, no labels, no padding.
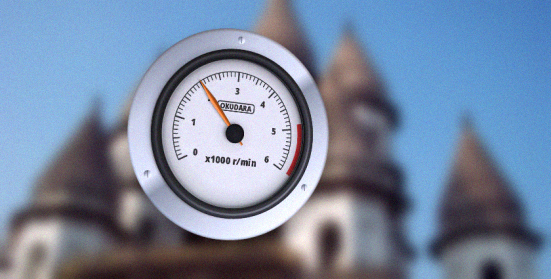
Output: 2000,rpm
